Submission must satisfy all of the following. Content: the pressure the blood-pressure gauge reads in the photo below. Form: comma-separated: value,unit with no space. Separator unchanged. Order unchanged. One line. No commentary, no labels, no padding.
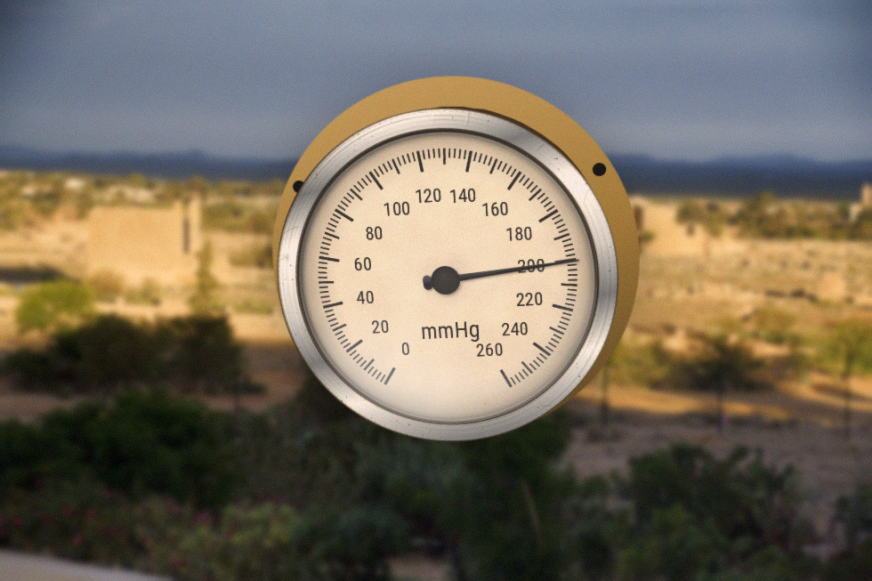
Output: 200,mmHg
